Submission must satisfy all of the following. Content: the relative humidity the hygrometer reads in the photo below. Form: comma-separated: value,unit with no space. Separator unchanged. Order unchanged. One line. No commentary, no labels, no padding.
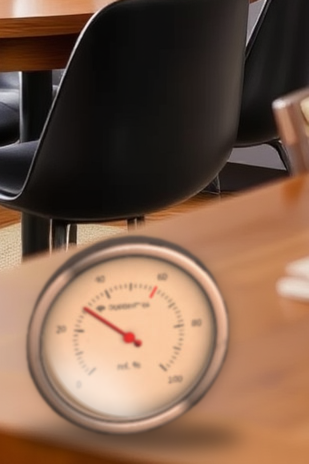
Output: 30,%
